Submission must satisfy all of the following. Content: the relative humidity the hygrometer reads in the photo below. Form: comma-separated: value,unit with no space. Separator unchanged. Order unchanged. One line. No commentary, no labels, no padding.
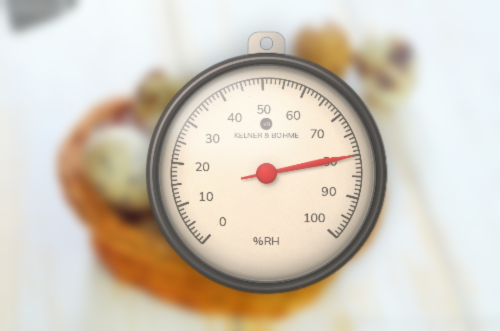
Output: 80,%
